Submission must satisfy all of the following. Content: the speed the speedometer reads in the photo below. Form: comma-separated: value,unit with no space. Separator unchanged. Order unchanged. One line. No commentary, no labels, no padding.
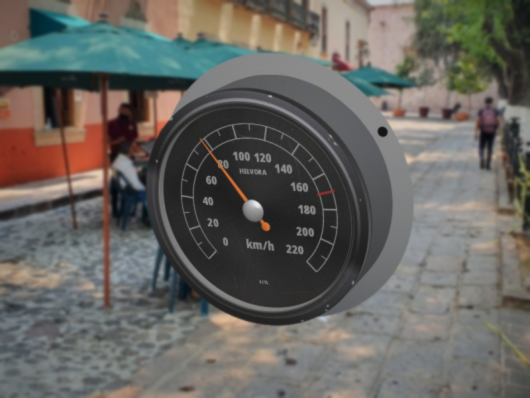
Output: 80,km/h
